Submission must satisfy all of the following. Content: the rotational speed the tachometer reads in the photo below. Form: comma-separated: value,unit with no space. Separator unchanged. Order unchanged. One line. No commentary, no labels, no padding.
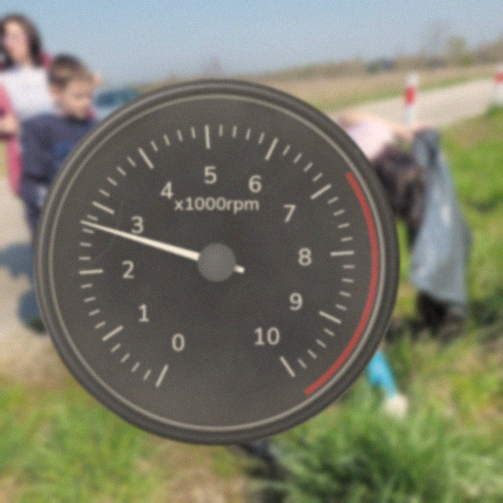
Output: 2700,rpm
